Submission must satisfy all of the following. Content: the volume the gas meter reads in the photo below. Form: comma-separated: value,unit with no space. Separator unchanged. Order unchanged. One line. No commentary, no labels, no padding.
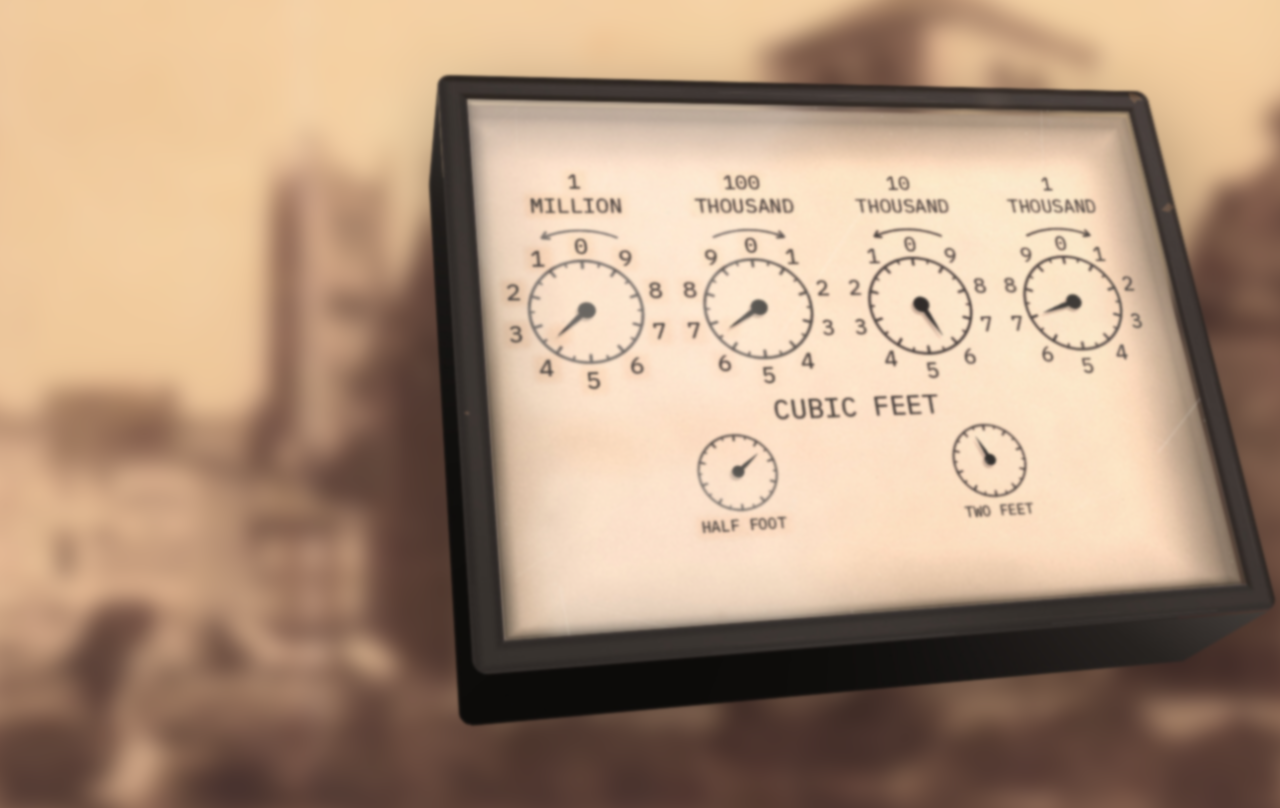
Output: 365700,ft³
